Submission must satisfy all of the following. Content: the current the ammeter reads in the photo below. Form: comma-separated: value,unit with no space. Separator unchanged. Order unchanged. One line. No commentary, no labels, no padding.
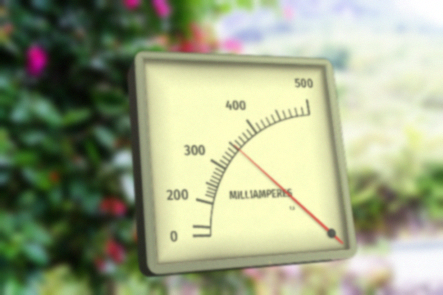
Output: 350,mA
